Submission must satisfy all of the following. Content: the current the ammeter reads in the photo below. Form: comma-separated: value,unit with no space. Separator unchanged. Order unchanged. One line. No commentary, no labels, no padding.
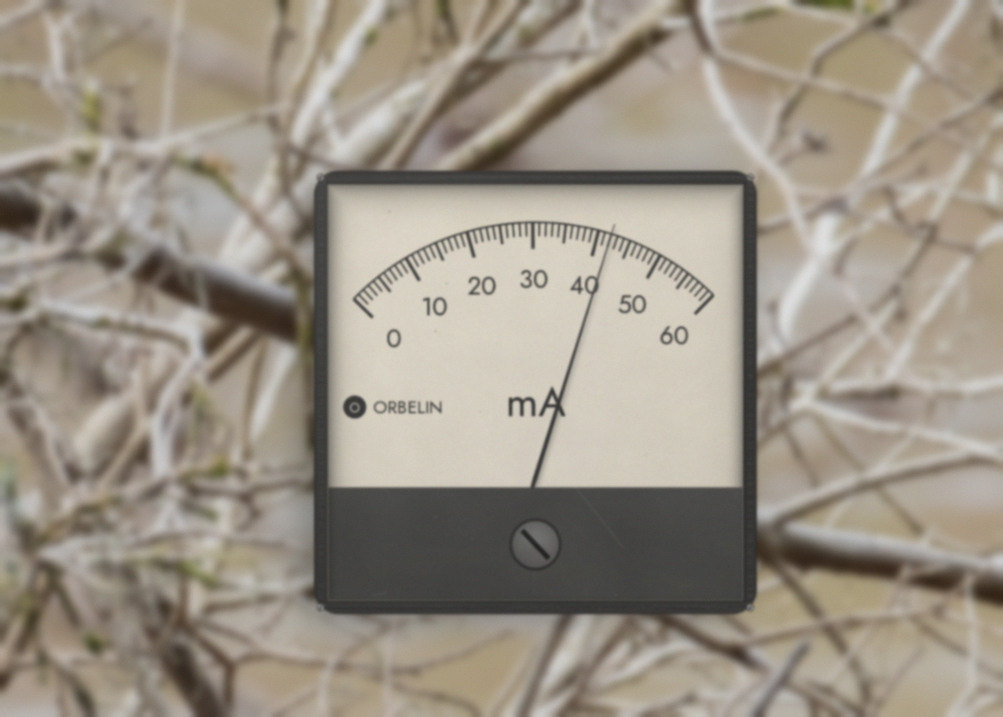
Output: 42,mA
